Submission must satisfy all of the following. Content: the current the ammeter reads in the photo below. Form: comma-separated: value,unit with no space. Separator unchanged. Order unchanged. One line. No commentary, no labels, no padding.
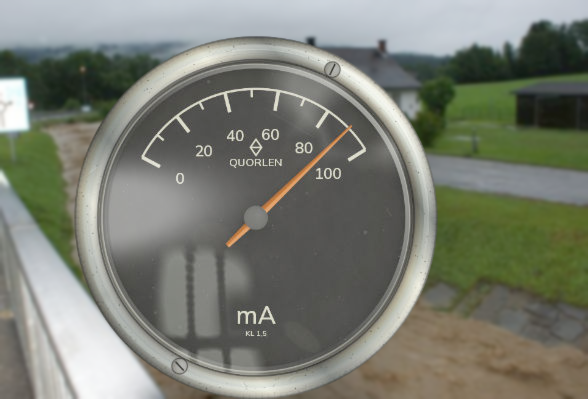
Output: 90,mA
